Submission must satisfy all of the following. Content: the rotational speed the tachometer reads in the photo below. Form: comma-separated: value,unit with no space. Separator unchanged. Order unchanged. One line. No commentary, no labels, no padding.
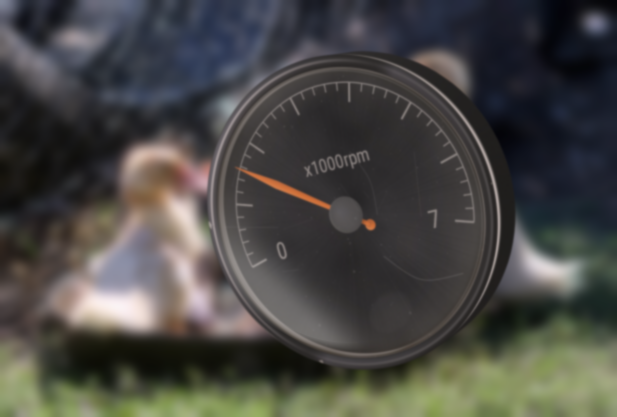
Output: 1600,rpm
